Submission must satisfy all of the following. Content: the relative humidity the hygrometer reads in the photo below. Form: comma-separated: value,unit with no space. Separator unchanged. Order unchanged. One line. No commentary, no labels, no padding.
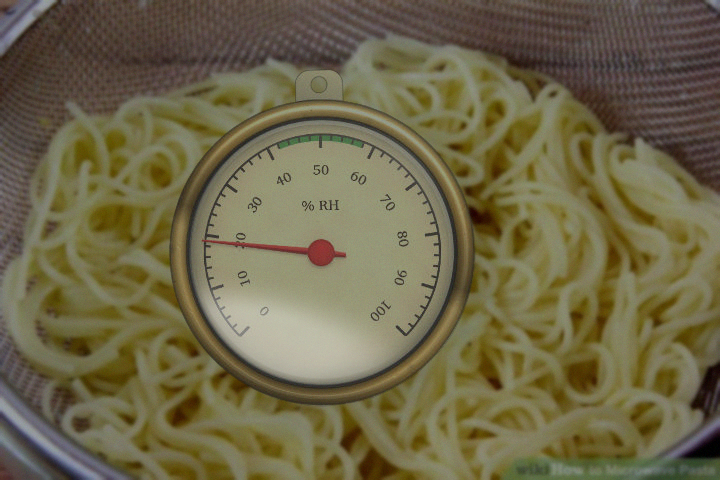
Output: 19,%
